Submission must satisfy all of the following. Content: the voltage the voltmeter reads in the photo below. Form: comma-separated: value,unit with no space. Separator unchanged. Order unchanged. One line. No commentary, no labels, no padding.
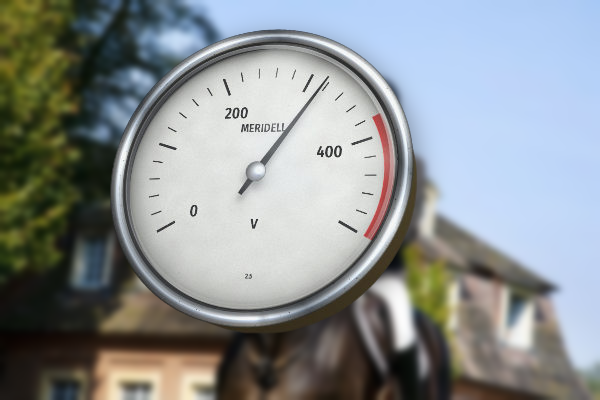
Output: 320,V
